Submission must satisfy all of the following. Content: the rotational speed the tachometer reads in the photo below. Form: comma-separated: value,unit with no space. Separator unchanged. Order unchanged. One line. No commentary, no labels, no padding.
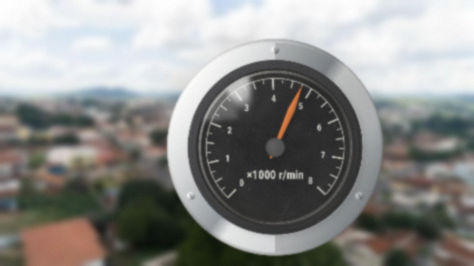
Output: 4750,rpm
